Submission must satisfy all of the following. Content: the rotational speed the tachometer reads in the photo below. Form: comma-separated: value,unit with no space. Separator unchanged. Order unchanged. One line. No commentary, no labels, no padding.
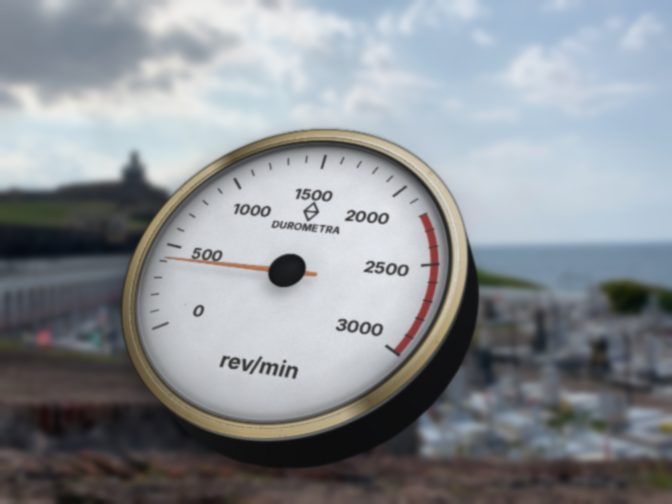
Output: 400,rpm
